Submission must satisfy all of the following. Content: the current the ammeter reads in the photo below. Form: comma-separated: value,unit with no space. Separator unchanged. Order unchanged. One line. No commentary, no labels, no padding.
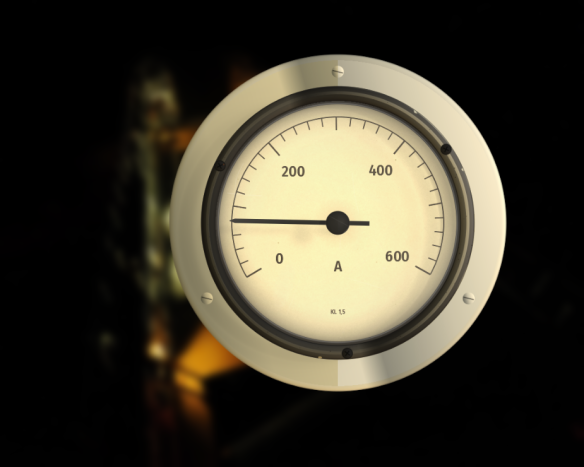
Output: 80,A
